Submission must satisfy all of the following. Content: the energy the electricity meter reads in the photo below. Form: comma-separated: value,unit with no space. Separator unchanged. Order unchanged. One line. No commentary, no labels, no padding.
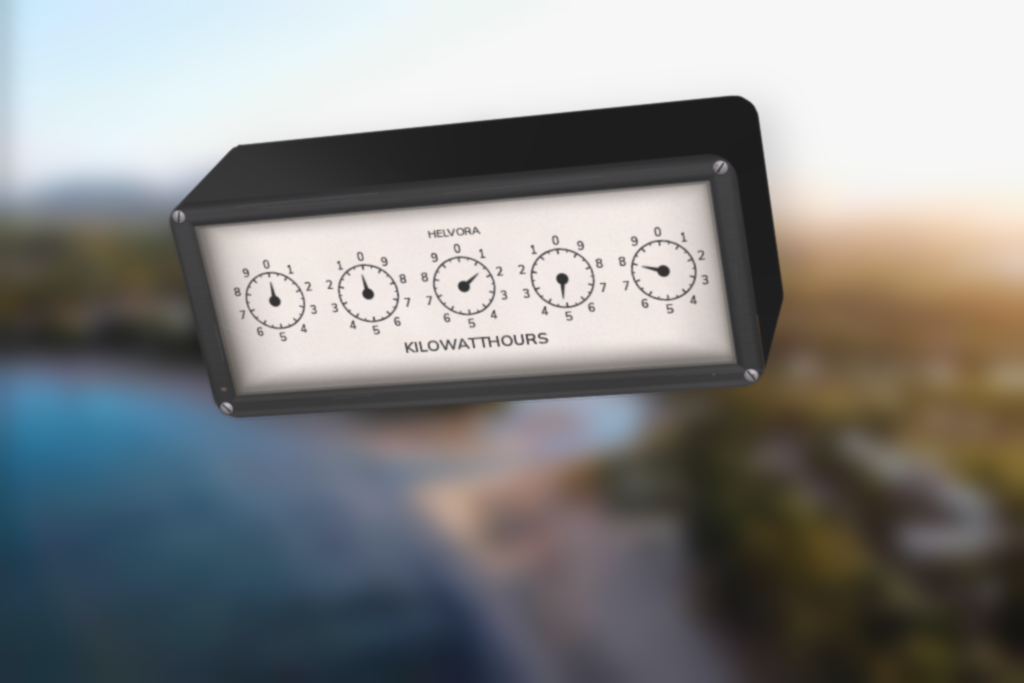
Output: 148,kWh
